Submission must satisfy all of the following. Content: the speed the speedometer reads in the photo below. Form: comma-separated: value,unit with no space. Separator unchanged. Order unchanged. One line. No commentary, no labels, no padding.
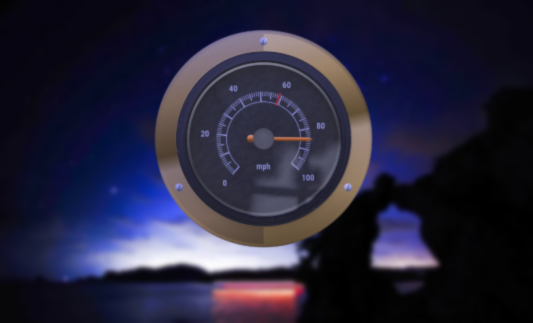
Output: 85,mph
